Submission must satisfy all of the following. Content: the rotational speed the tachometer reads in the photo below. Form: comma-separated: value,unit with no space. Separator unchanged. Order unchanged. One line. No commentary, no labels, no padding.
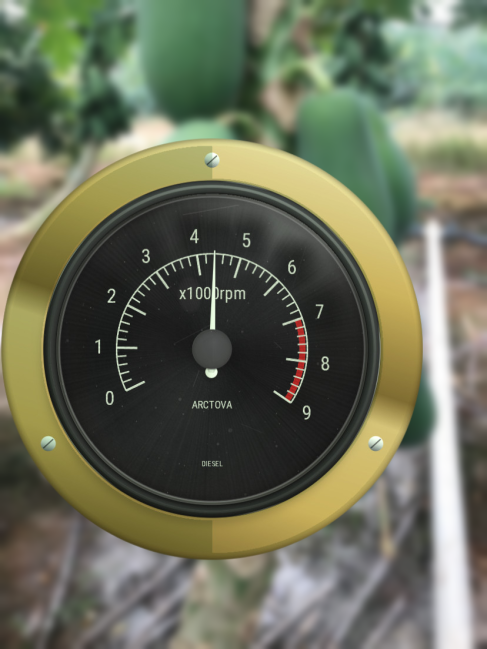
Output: 4400,rpm
